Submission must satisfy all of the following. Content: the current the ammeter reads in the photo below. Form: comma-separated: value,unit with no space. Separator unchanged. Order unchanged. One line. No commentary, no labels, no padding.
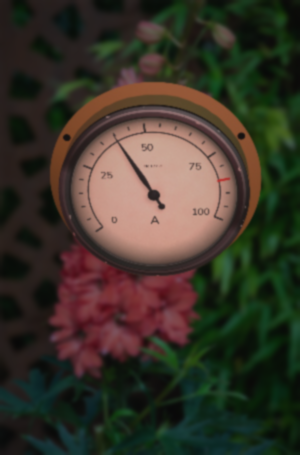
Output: 40,A
